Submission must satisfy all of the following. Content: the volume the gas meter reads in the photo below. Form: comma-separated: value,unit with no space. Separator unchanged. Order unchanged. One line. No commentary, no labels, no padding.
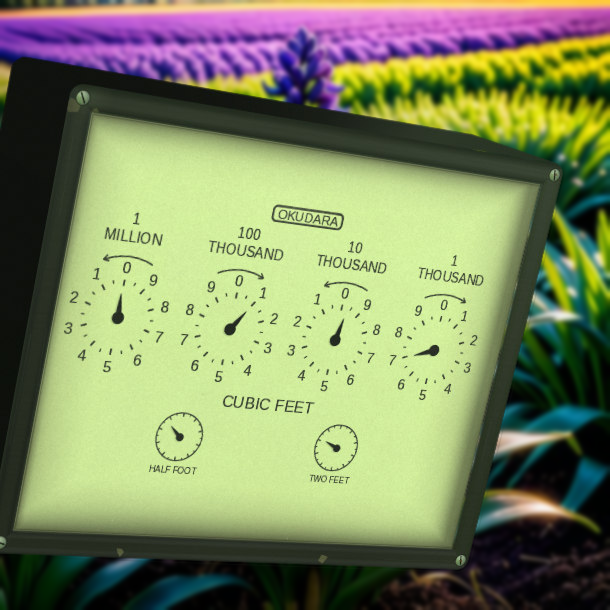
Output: 9700,ft³
